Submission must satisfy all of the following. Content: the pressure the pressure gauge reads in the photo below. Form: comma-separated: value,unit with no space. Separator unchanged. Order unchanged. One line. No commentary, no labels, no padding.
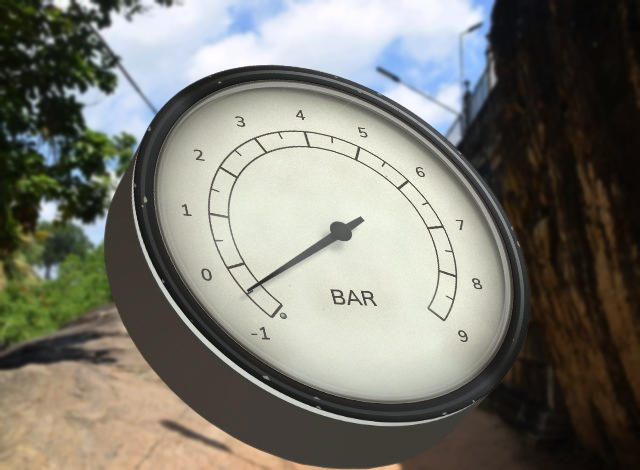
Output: -0.5,bar
